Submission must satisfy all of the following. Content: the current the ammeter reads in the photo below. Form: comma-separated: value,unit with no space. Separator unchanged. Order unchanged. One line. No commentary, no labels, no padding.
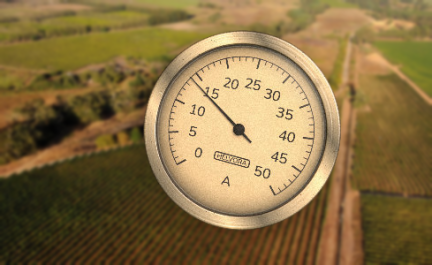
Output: 14,A
